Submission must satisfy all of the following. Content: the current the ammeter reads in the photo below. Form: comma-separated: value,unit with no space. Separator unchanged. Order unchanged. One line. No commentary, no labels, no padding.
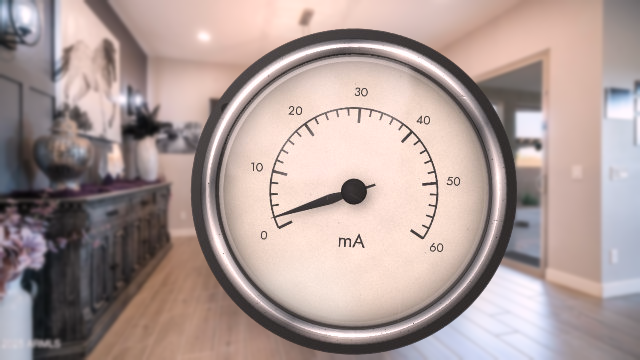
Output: 2,mA
